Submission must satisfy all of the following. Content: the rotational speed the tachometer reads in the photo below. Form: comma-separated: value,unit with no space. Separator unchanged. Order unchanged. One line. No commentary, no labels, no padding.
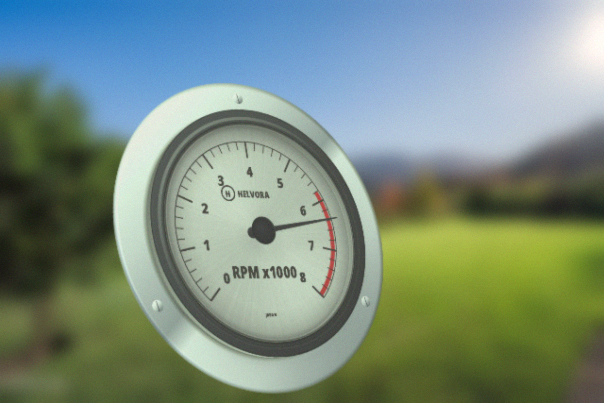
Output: 6400,rpm
